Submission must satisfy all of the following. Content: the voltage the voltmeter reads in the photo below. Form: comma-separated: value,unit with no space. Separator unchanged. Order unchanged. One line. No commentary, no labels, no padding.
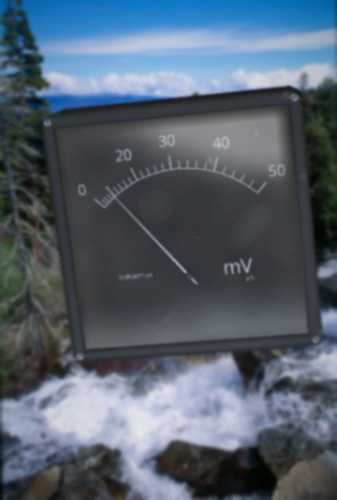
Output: 10,mV
